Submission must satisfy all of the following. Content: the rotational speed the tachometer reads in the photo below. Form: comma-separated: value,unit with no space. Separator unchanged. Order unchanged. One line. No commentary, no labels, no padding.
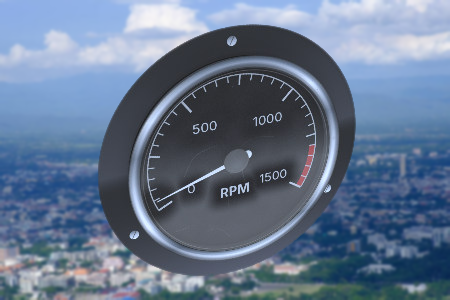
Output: 50,rpm
